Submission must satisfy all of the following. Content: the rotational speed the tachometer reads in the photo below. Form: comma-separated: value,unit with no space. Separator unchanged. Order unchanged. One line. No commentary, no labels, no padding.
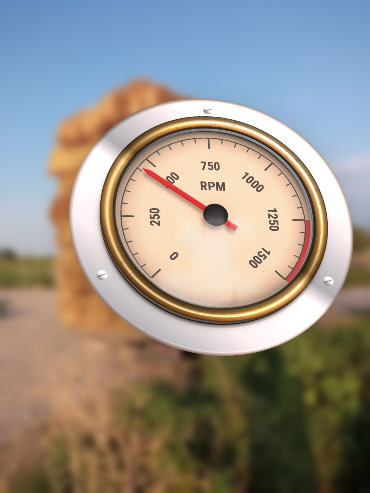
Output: 450,rpm
